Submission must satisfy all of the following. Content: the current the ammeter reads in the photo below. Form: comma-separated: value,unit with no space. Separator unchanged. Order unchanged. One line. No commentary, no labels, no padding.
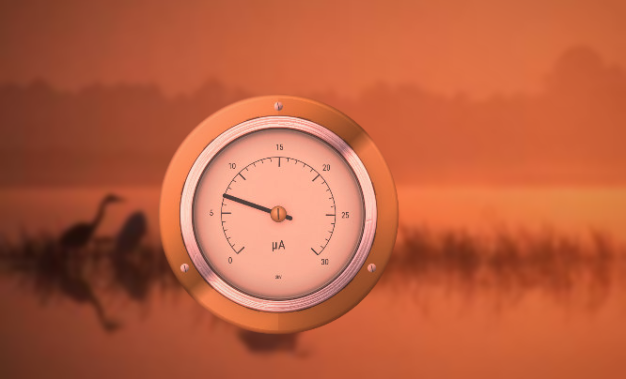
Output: 7,µA
